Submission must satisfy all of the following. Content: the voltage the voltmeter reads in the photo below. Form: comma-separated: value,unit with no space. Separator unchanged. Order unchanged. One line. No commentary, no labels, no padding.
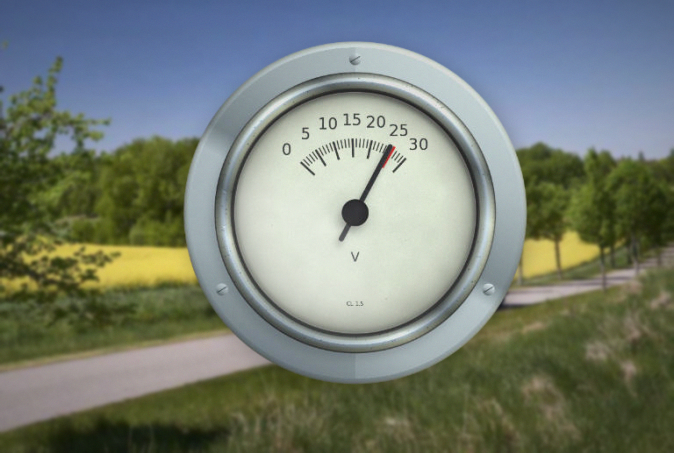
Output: 25,V
